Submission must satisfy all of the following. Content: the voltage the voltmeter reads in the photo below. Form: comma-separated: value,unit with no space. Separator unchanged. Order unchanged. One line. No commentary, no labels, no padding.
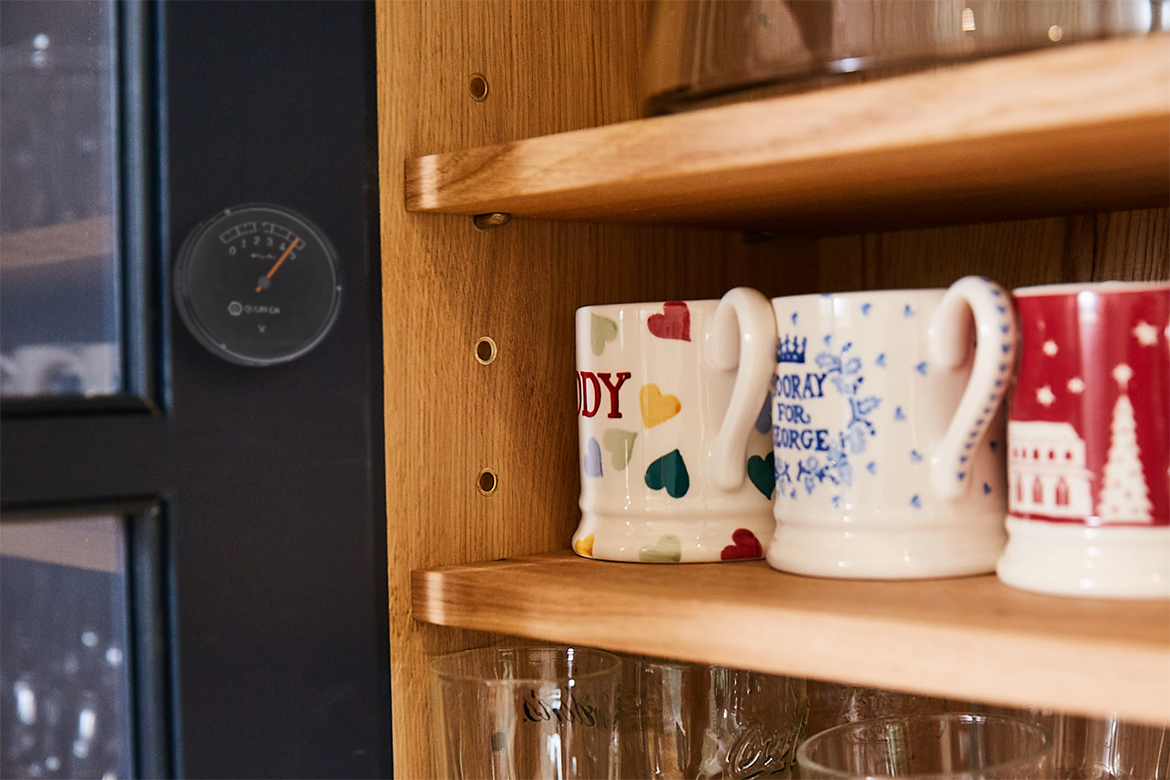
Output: 4.5,V
